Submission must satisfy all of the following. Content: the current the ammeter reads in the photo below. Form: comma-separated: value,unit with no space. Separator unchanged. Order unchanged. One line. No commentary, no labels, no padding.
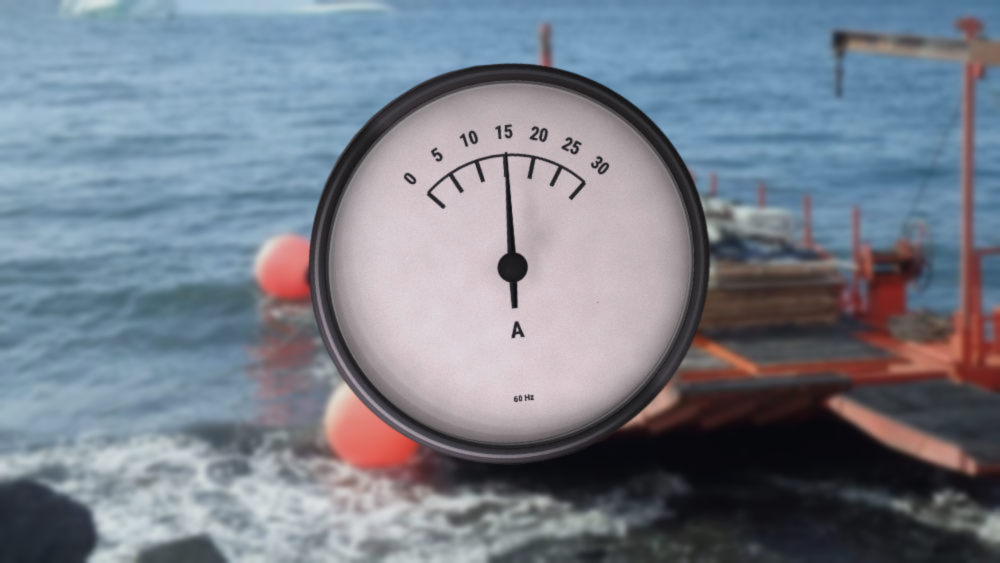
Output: 15,A
